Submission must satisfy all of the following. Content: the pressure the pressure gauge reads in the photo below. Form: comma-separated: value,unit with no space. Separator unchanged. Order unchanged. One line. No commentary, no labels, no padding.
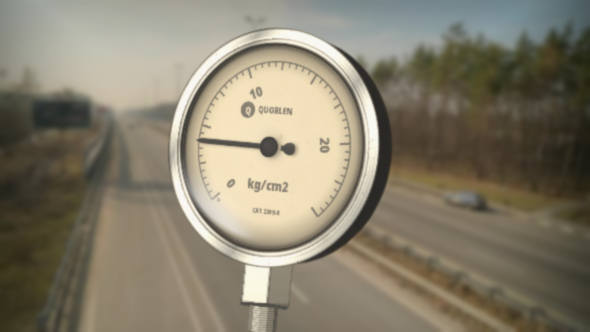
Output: 4,kg/cm²
